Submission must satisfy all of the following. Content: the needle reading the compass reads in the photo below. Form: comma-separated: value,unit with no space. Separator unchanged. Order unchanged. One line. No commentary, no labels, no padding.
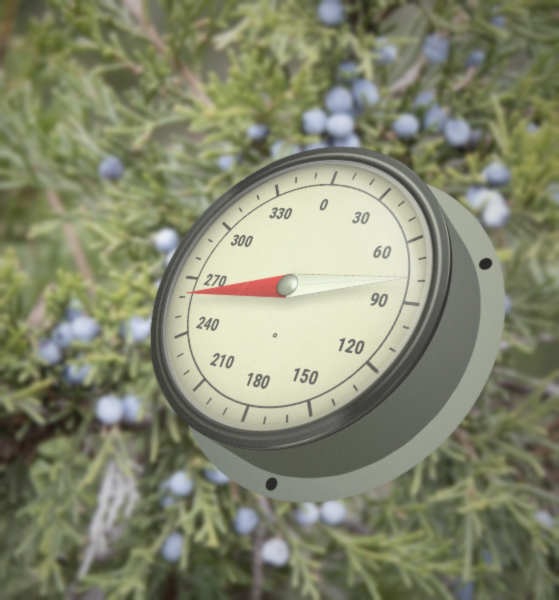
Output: 260,°
